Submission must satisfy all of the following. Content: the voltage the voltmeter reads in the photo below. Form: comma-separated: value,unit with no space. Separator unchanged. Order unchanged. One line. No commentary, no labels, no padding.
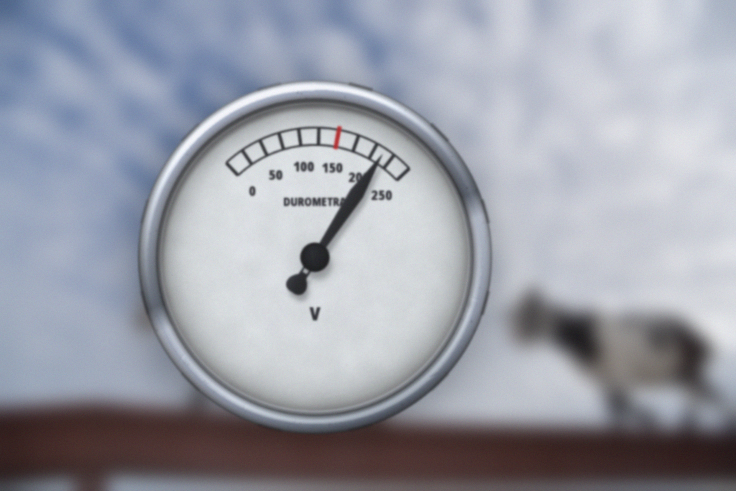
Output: 212.5,V
